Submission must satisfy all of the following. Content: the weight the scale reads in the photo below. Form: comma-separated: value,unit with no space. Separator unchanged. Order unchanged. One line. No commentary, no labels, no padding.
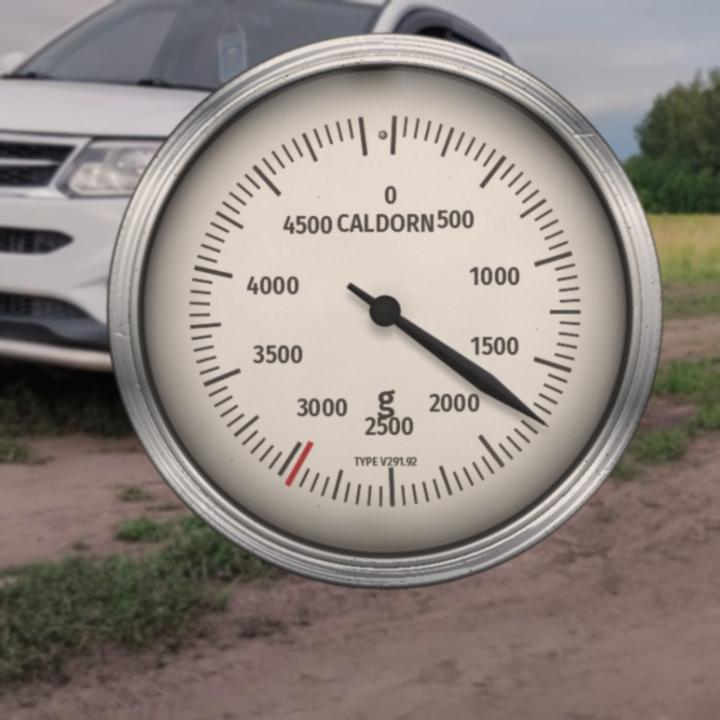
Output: 1750,g
